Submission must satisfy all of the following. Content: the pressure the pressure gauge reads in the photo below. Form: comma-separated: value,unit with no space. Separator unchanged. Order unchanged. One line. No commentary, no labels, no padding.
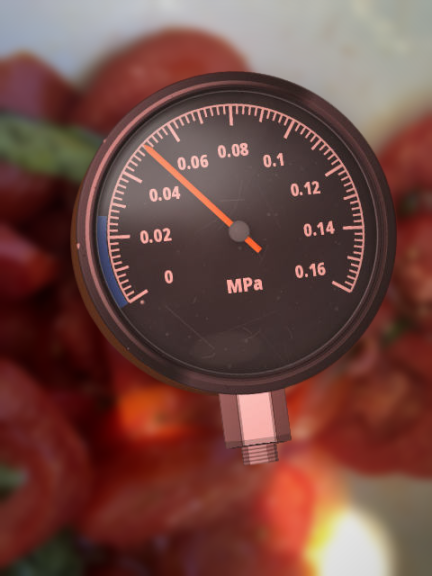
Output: 0.05,MPa
